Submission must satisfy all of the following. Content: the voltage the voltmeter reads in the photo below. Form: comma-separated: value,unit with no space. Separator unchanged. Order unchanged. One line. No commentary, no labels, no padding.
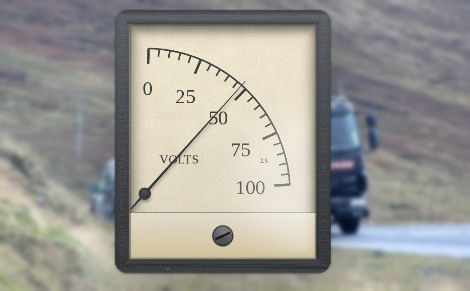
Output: 47.5,V
